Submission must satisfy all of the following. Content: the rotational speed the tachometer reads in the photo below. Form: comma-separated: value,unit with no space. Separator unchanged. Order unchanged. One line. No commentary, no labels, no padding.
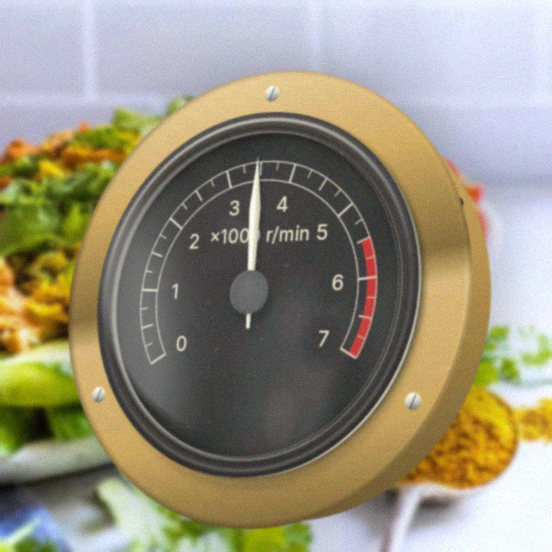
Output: 3500,rpm
